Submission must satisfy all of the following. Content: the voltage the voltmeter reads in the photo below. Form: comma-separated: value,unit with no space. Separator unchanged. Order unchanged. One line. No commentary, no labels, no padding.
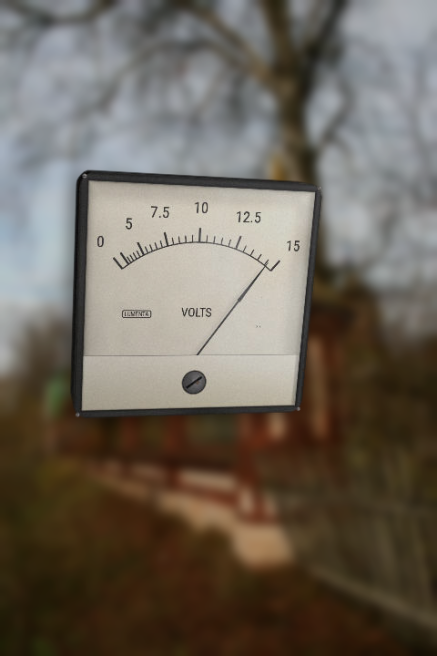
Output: 14.5,V
